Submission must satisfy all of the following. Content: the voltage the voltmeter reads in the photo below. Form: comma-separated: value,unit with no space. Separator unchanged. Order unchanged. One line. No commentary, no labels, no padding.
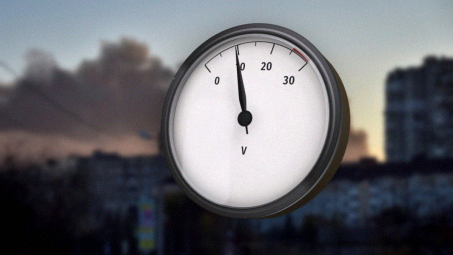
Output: 10,V
